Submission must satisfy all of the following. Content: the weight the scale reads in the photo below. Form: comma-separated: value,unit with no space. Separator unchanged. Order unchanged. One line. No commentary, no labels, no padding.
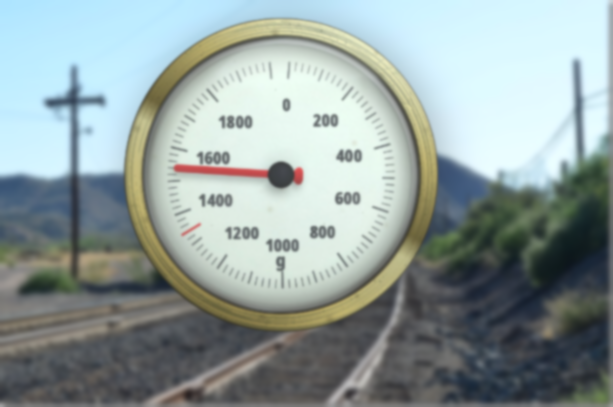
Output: 1540,g
